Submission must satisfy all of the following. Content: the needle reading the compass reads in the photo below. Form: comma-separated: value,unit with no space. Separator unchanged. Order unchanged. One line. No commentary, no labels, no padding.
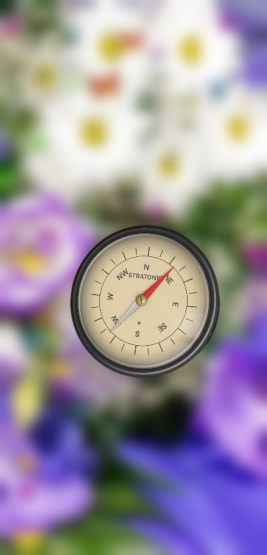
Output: 37.5,°
